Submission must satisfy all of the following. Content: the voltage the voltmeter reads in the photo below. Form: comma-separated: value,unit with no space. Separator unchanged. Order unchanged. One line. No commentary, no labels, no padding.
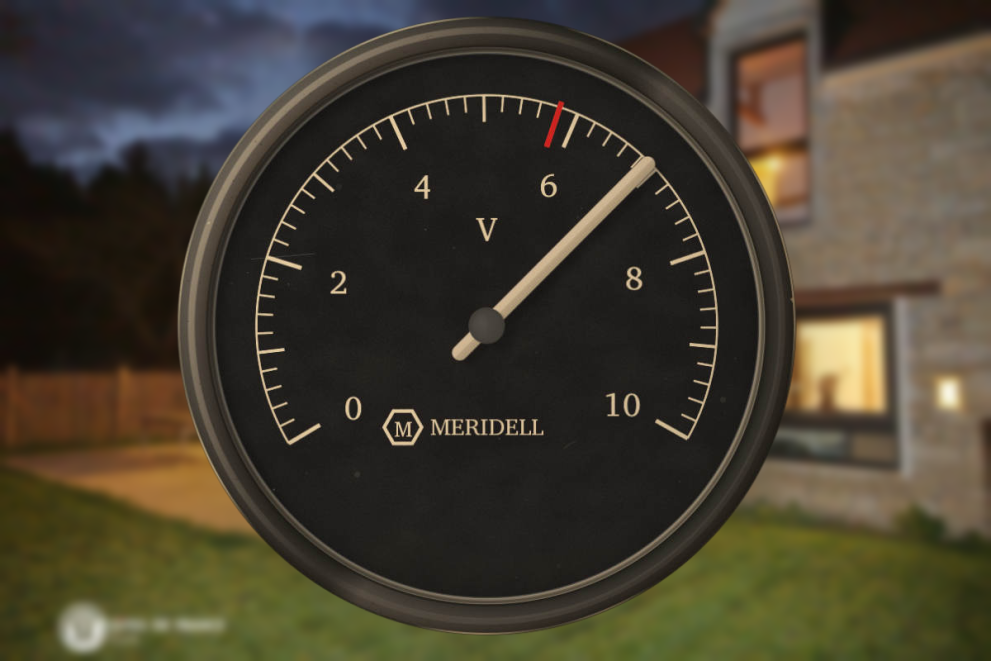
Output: 6.9,V
